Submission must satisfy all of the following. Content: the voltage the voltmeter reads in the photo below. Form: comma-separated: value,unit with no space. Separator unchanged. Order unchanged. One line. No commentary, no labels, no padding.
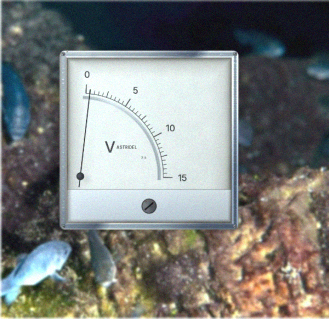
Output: 0.5,V
